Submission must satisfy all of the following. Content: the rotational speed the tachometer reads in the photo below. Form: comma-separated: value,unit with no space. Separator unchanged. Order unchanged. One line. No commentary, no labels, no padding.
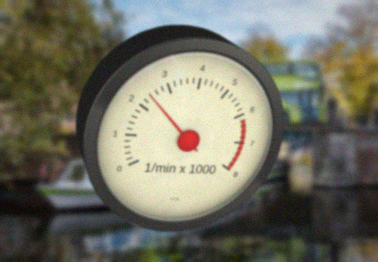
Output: 2400,rpm
